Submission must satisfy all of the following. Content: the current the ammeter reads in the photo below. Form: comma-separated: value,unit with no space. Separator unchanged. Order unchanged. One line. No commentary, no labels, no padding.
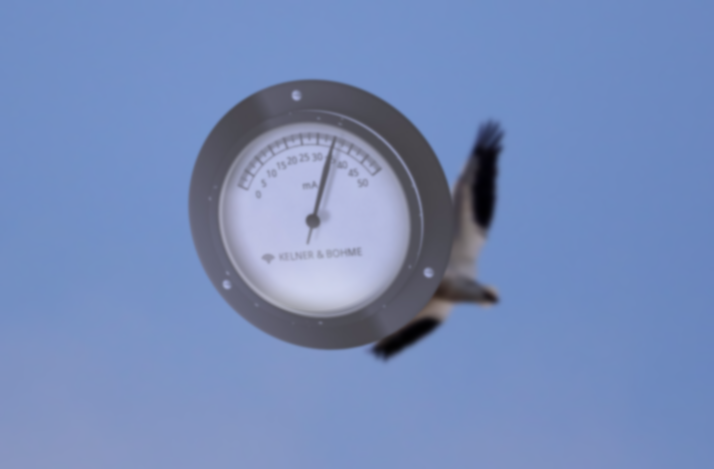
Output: 35,mA
